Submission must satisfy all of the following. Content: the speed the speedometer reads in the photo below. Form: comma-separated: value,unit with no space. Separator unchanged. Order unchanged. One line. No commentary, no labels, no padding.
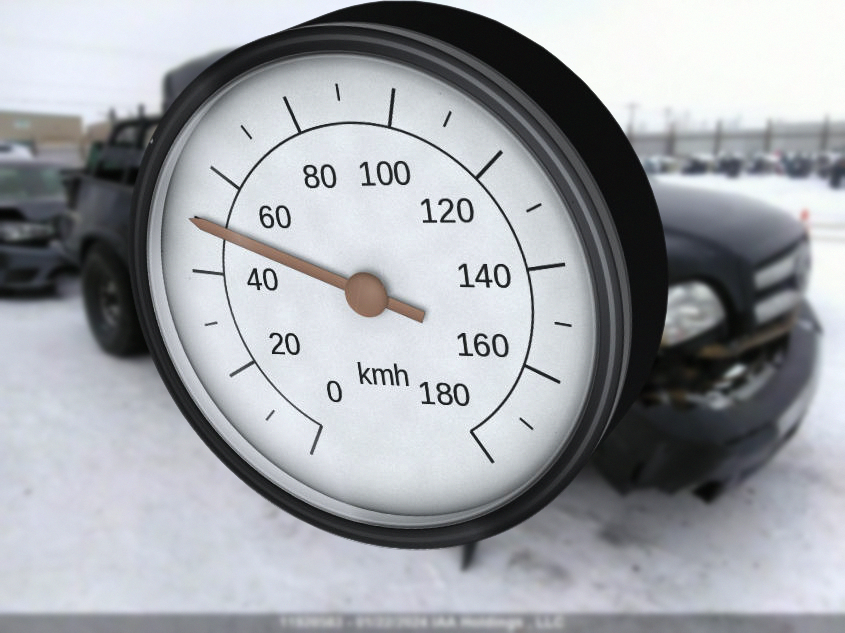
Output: 50,km/h
